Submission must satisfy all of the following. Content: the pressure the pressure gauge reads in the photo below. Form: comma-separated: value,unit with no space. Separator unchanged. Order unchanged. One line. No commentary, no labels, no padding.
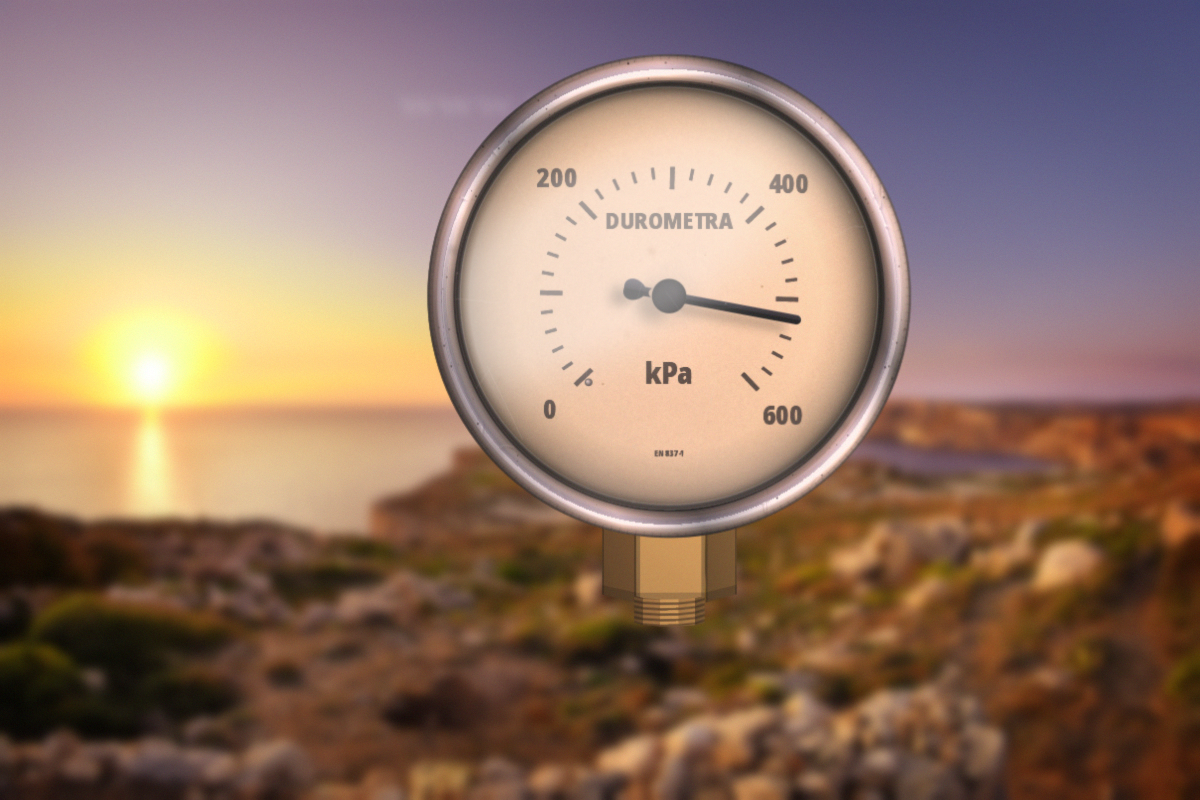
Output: 520,kPa
